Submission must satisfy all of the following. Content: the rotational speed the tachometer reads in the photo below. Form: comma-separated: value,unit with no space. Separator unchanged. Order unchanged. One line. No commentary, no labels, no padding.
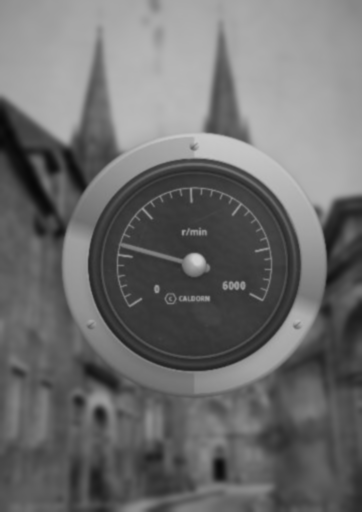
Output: 1200,rpm
